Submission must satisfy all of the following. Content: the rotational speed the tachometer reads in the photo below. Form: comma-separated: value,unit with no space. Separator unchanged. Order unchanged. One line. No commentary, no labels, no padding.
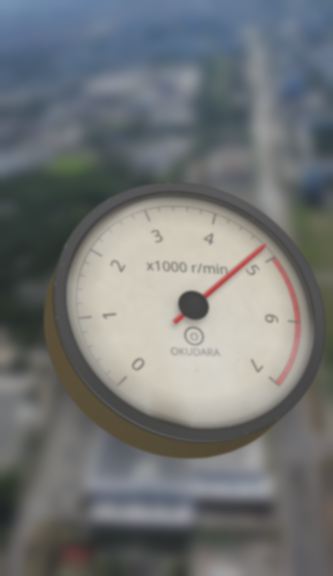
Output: 4800,rpm
